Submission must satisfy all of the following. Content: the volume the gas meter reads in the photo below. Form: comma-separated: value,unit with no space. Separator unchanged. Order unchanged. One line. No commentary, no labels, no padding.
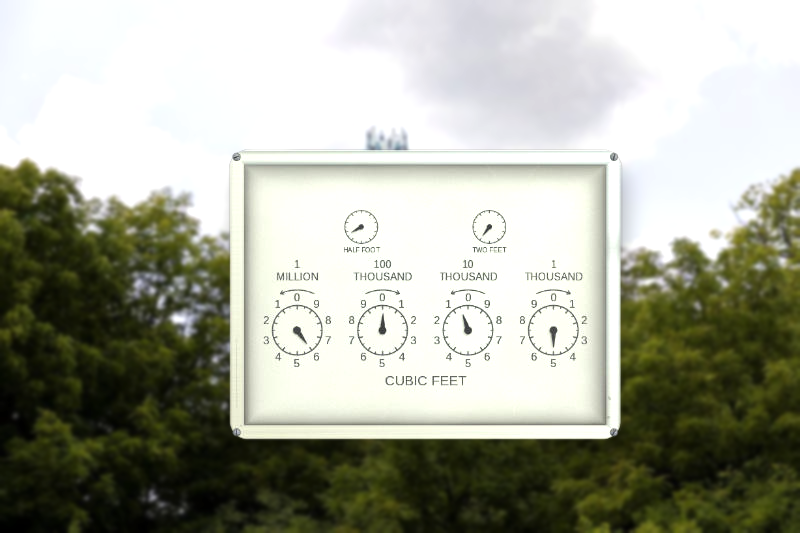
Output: 600500,ft³
